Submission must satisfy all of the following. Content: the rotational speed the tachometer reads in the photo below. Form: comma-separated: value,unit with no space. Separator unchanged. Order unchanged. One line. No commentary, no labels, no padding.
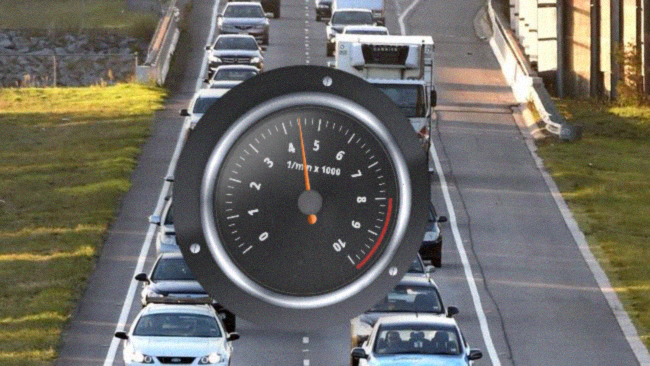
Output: 4400,rpm
